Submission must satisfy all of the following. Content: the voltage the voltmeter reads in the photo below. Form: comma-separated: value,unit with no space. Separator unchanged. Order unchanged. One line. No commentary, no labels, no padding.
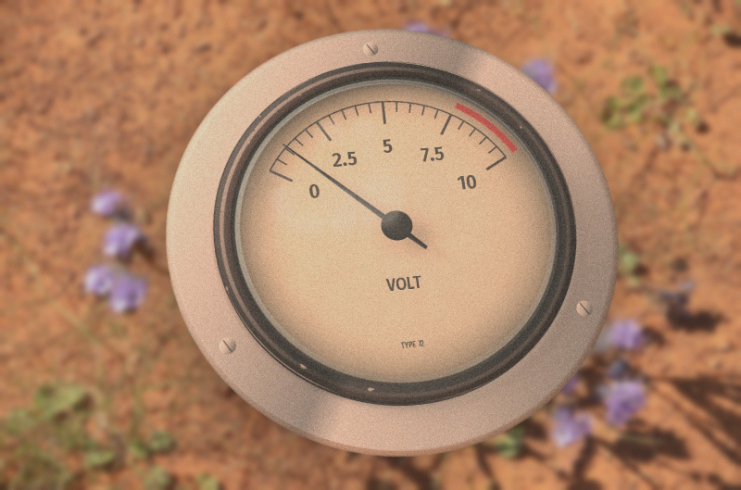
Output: 1,V
